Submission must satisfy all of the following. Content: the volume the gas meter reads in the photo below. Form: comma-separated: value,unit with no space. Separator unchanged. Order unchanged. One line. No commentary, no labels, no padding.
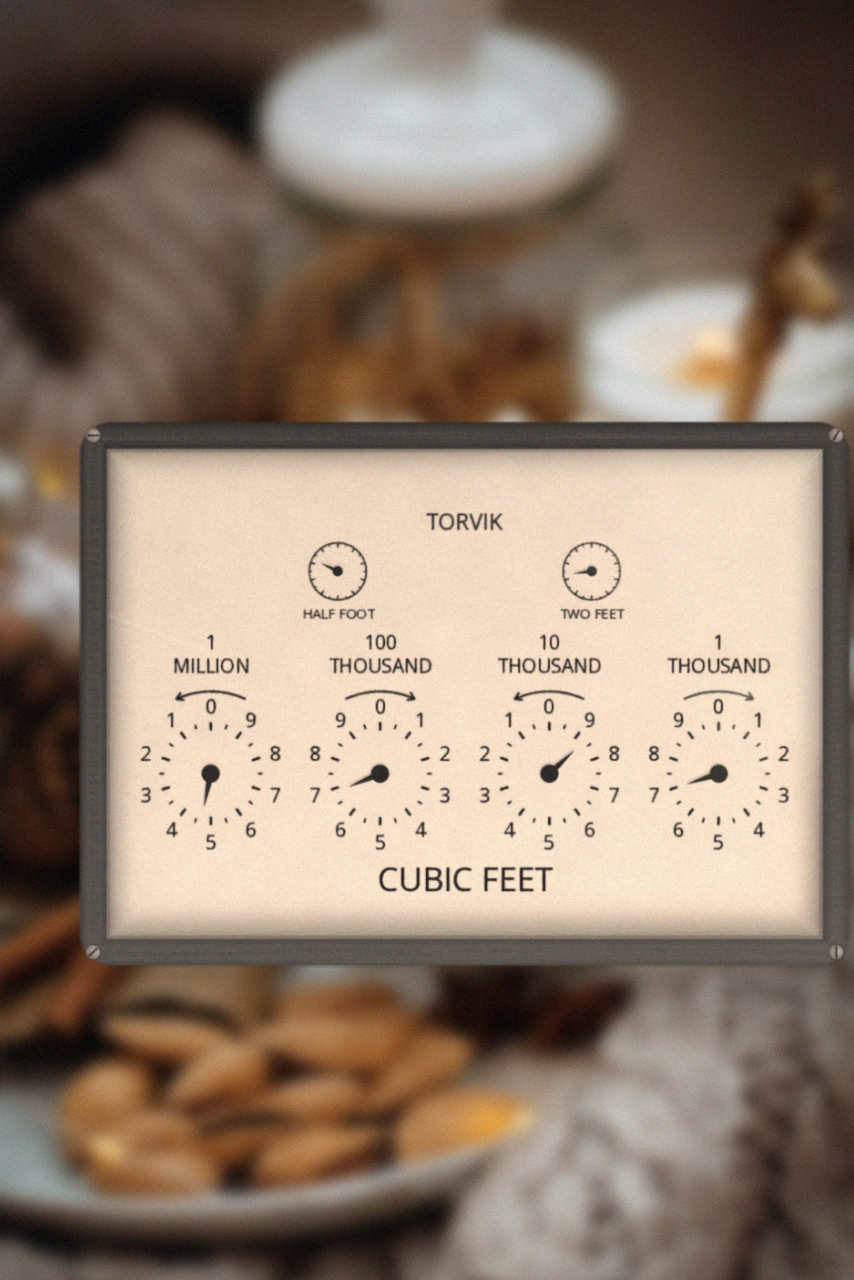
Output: 468700,ft³
